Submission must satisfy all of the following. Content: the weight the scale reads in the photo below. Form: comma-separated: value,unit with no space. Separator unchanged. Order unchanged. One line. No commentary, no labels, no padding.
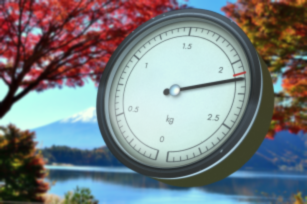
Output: 2.15,kg
